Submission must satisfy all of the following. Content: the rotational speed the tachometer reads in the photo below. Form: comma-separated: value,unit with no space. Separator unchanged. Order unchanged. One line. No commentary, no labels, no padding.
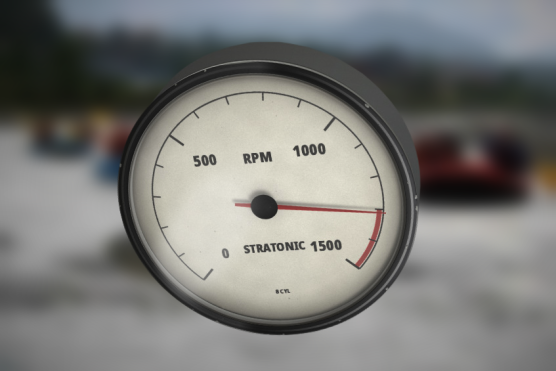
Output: 1300,rpm
